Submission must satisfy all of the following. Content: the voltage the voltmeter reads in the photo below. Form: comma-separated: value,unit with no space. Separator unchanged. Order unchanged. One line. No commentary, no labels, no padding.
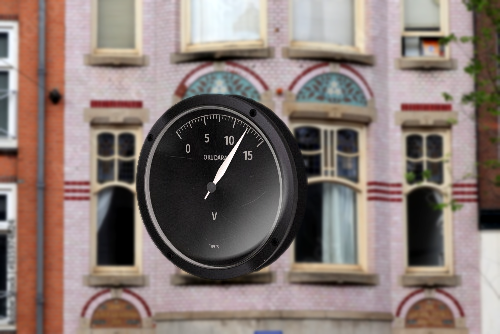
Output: 12.5,V
